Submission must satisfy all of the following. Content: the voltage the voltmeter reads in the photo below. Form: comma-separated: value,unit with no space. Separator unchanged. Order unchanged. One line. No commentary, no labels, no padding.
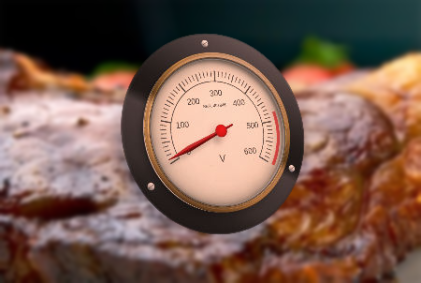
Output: 10,V
